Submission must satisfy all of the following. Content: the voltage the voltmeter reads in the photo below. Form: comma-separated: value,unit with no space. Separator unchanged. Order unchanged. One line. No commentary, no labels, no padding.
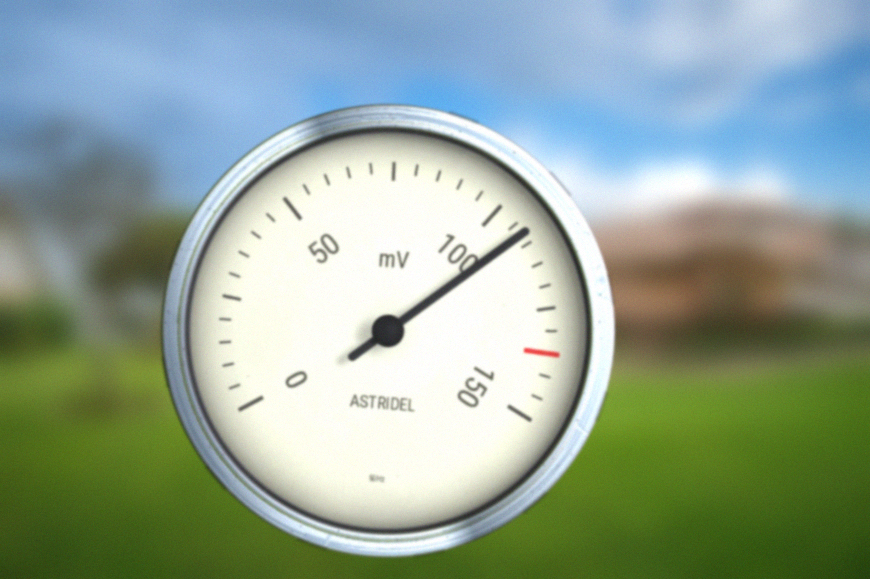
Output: 107.5,mV
